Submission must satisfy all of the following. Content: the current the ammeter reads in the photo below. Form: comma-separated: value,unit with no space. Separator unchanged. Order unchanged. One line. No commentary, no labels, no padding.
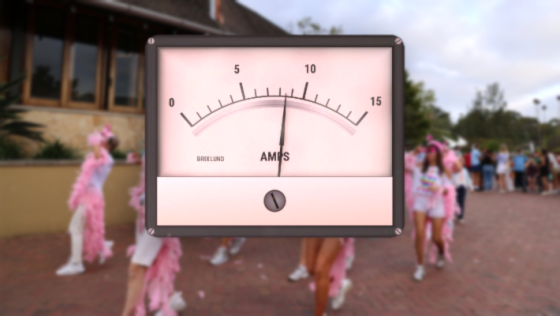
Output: 8.5,A
